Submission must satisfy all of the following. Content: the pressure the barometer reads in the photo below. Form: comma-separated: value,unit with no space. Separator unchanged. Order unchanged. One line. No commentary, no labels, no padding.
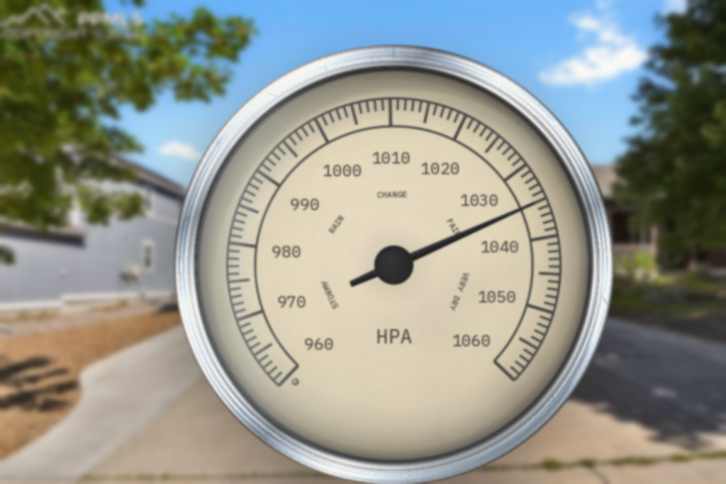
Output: 1035,hPa
